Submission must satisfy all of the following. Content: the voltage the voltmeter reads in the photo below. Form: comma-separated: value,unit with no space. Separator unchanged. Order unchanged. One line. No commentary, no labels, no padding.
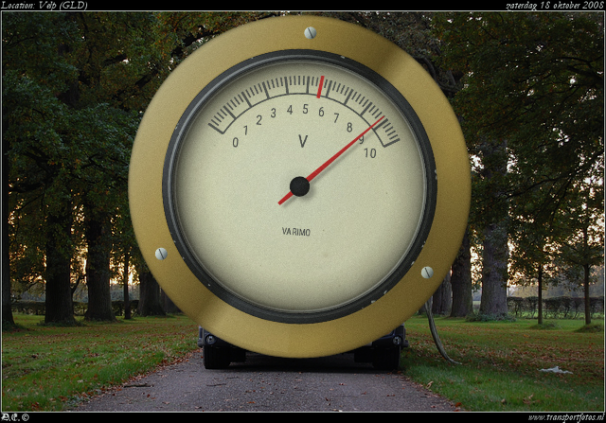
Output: 8.8,V
